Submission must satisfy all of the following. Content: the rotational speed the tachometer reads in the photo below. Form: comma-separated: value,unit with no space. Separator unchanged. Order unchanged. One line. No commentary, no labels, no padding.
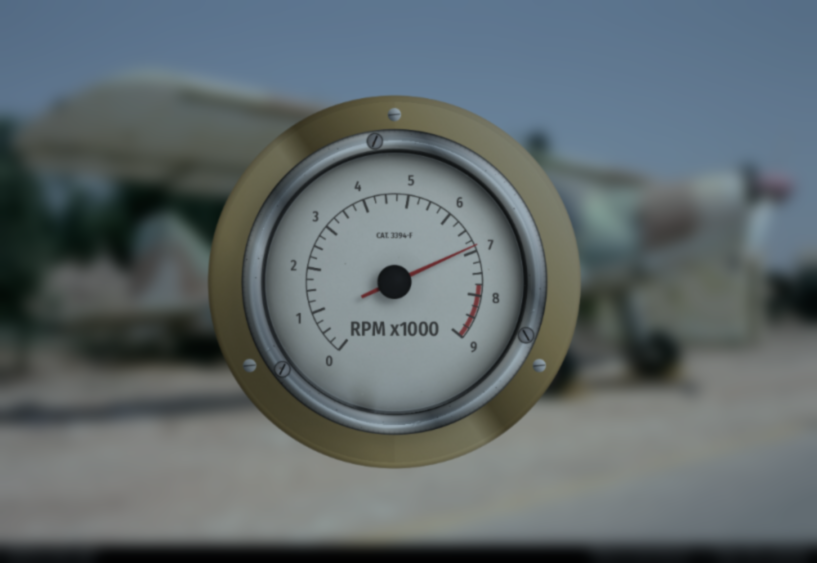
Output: 6875,rpm
